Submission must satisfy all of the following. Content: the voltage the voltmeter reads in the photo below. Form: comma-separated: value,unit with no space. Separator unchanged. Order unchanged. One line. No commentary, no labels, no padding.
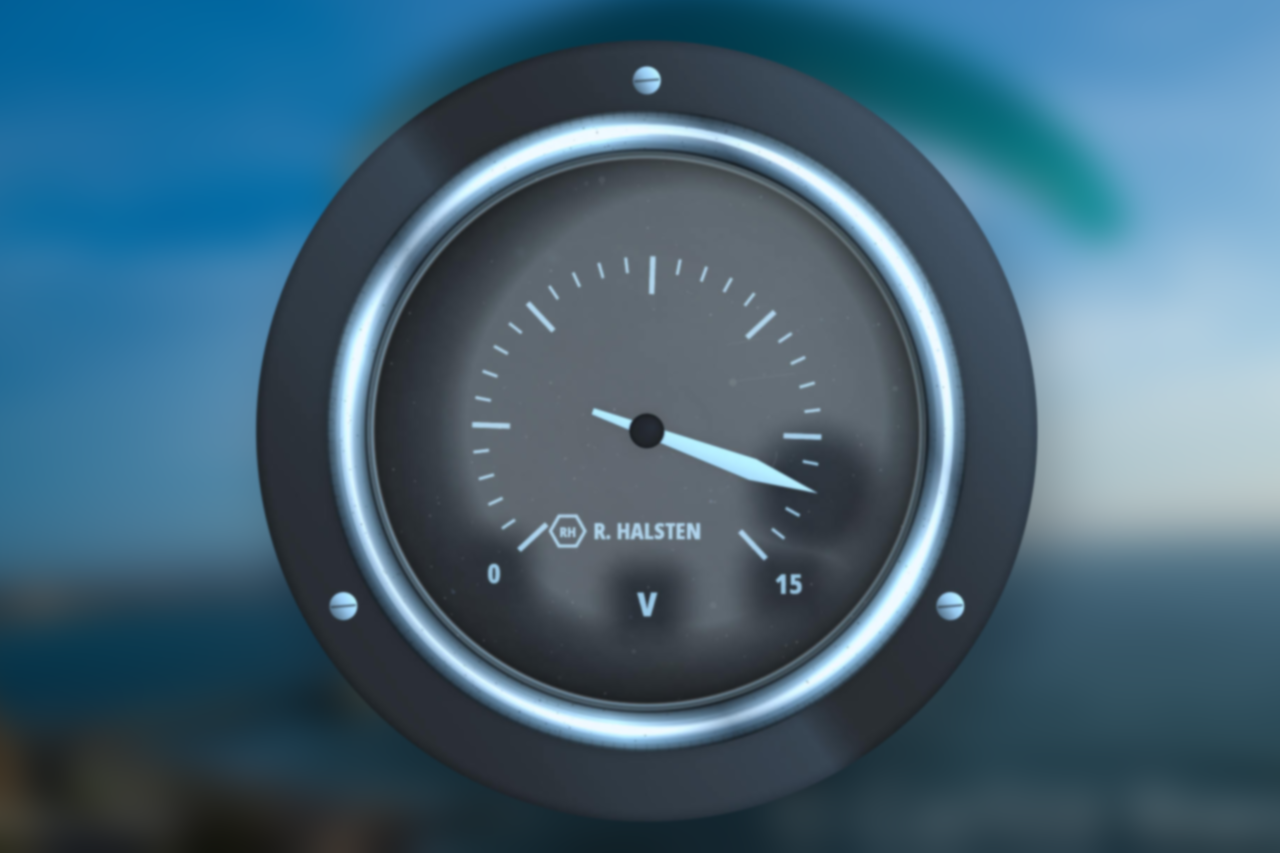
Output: 13.5,V
